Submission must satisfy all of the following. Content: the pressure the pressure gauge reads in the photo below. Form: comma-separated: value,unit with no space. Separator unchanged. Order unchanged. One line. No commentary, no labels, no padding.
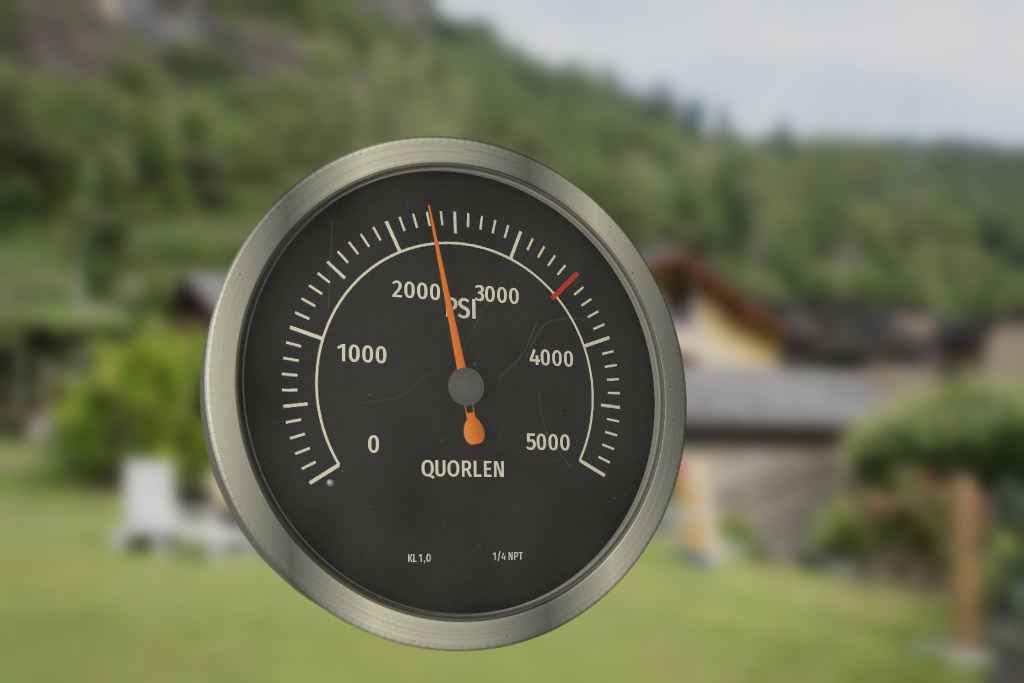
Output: 2300,psi
